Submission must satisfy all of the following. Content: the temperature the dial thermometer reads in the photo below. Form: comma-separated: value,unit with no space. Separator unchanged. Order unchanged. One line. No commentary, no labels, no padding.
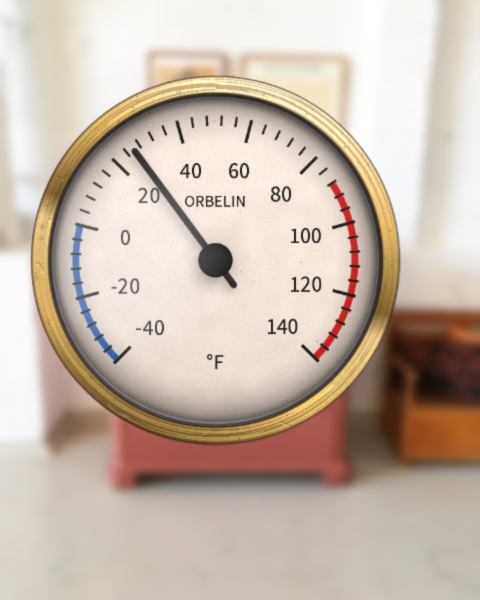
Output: 26,°F
